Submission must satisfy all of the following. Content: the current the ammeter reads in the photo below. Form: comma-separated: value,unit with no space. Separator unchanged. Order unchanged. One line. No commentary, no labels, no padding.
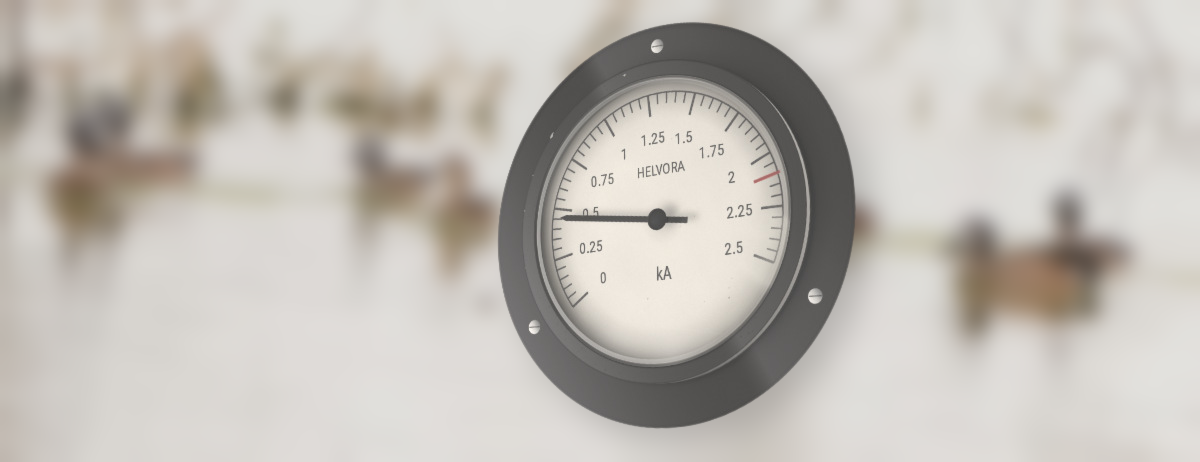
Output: 0.45,kA
